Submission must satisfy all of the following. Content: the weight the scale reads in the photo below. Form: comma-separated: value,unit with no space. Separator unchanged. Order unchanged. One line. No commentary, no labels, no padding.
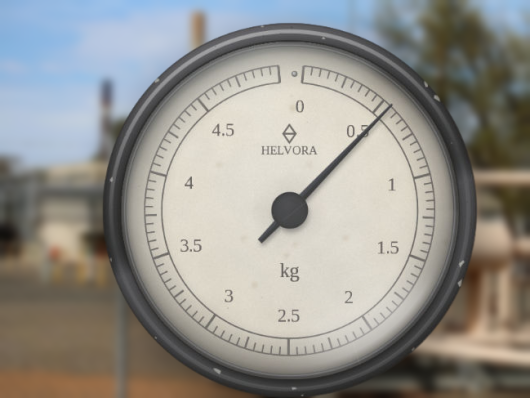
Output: 0.55,kg
